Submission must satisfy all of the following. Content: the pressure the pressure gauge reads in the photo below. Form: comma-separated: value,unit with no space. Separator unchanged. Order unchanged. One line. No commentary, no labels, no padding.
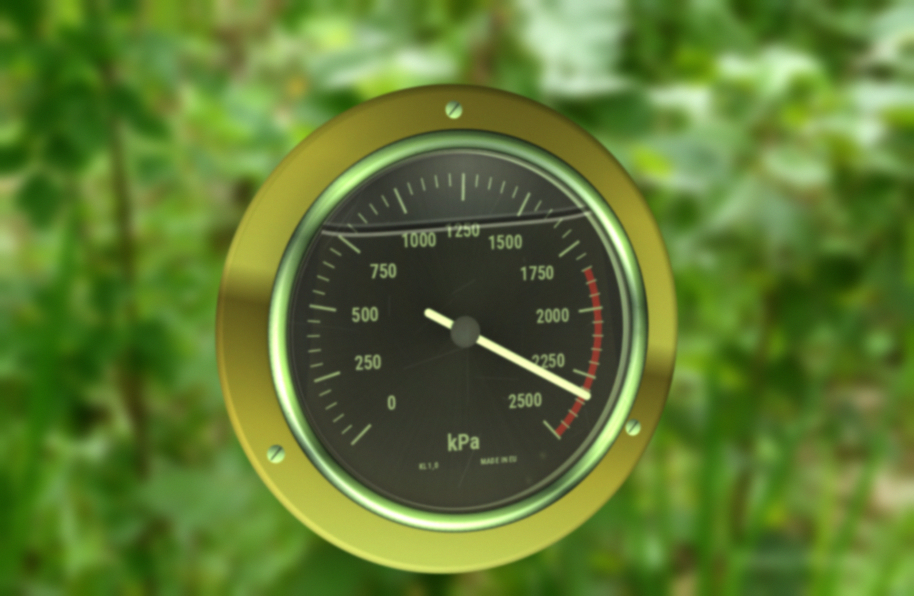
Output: 2325,kPa
